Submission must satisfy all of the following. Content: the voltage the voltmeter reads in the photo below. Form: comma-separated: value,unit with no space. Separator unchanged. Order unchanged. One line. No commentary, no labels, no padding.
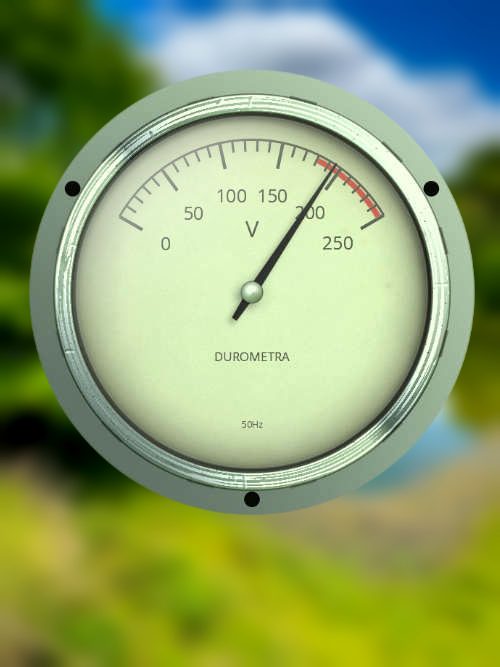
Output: 195,V
